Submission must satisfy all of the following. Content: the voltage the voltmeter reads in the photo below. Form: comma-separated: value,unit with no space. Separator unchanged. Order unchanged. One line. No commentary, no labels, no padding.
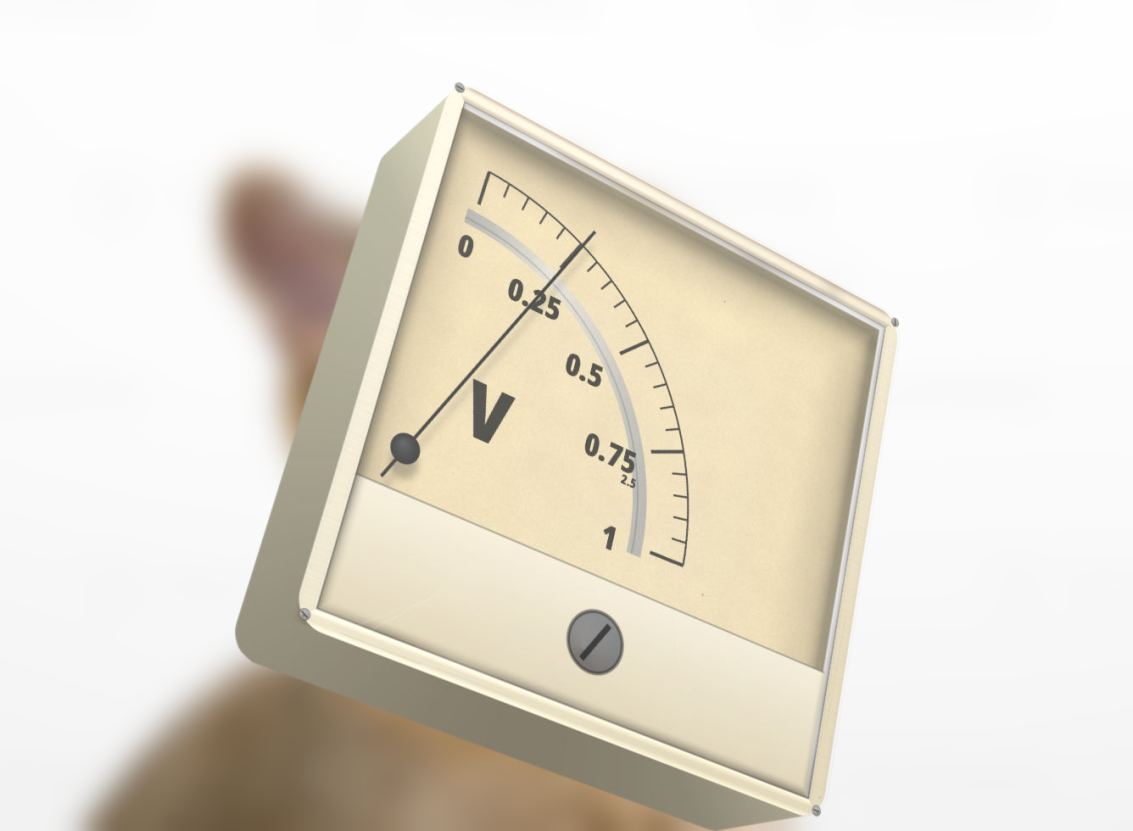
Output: 0.25,V
